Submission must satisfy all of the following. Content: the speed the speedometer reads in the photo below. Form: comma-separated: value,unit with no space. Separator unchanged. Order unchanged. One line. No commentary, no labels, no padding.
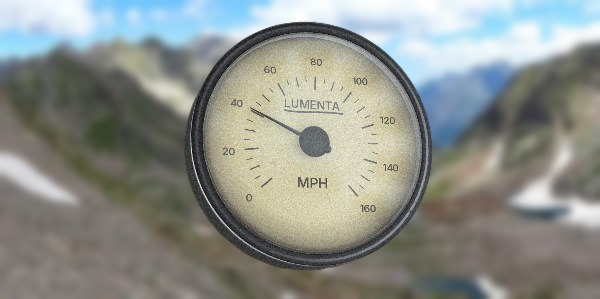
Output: 40,mph
